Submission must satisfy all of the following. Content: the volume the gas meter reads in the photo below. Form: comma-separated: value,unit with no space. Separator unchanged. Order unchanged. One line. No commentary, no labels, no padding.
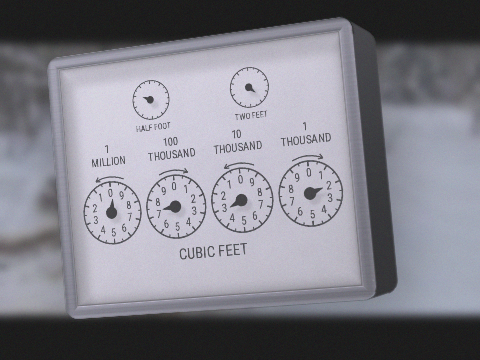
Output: 973200,ft³
